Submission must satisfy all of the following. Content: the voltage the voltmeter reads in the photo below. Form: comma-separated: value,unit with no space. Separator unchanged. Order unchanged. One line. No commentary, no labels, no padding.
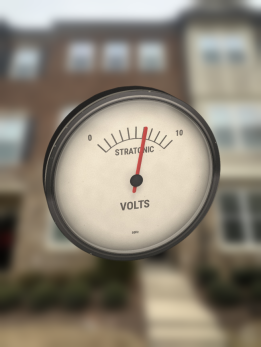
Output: 6,V
